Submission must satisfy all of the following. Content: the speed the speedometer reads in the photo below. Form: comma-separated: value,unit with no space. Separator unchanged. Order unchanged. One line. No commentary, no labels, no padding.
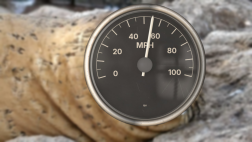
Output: 55,mph
